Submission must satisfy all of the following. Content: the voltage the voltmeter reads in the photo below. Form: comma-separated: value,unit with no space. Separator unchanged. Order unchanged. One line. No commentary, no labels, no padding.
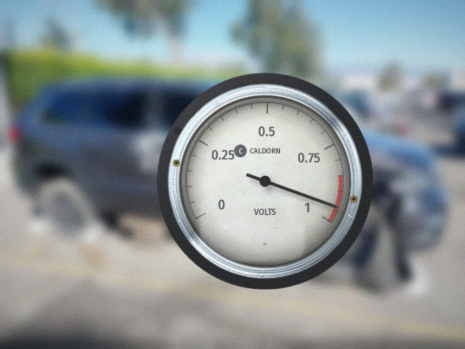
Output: 0.95,V
